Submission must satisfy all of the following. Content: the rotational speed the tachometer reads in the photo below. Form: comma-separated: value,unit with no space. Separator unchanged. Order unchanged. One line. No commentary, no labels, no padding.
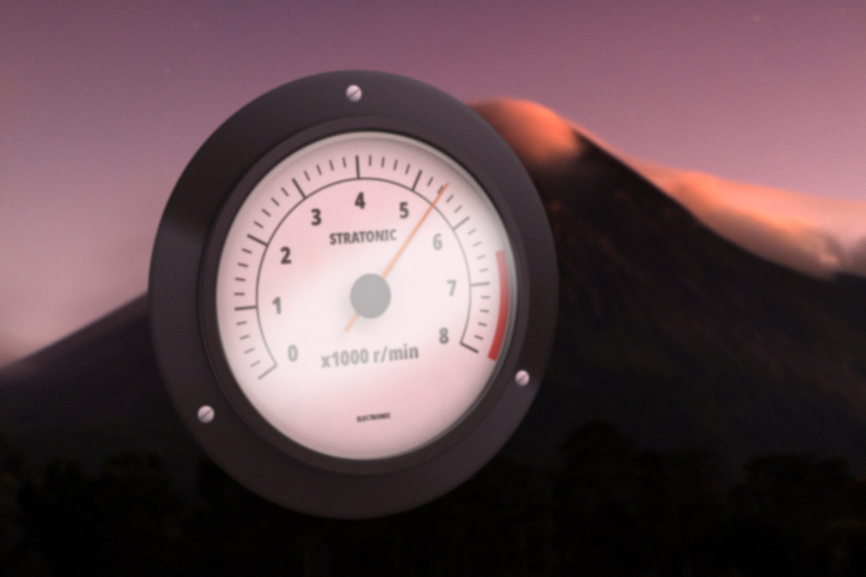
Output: 5400,rpm
